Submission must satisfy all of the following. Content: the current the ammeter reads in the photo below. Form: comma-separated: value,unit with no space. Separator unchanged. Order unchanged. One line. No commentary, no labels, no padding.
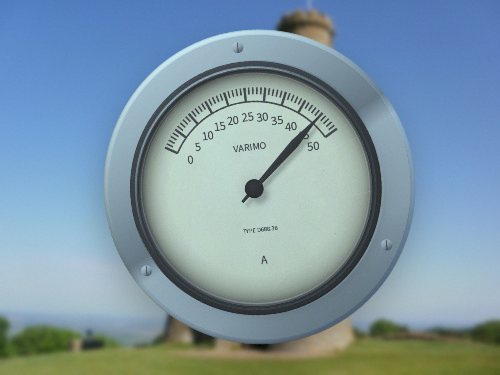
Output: 45,A
